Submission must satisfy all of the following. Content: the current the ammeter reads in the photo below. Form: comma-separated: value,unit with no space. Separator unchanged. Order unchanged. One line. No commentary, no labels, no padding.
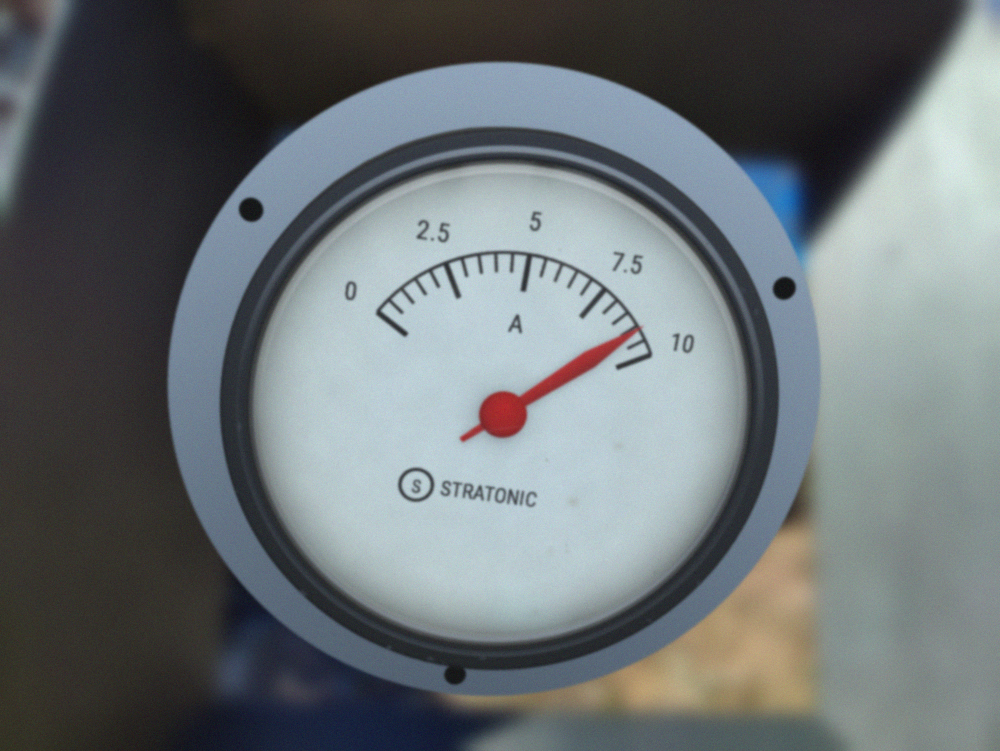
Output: 9,A
